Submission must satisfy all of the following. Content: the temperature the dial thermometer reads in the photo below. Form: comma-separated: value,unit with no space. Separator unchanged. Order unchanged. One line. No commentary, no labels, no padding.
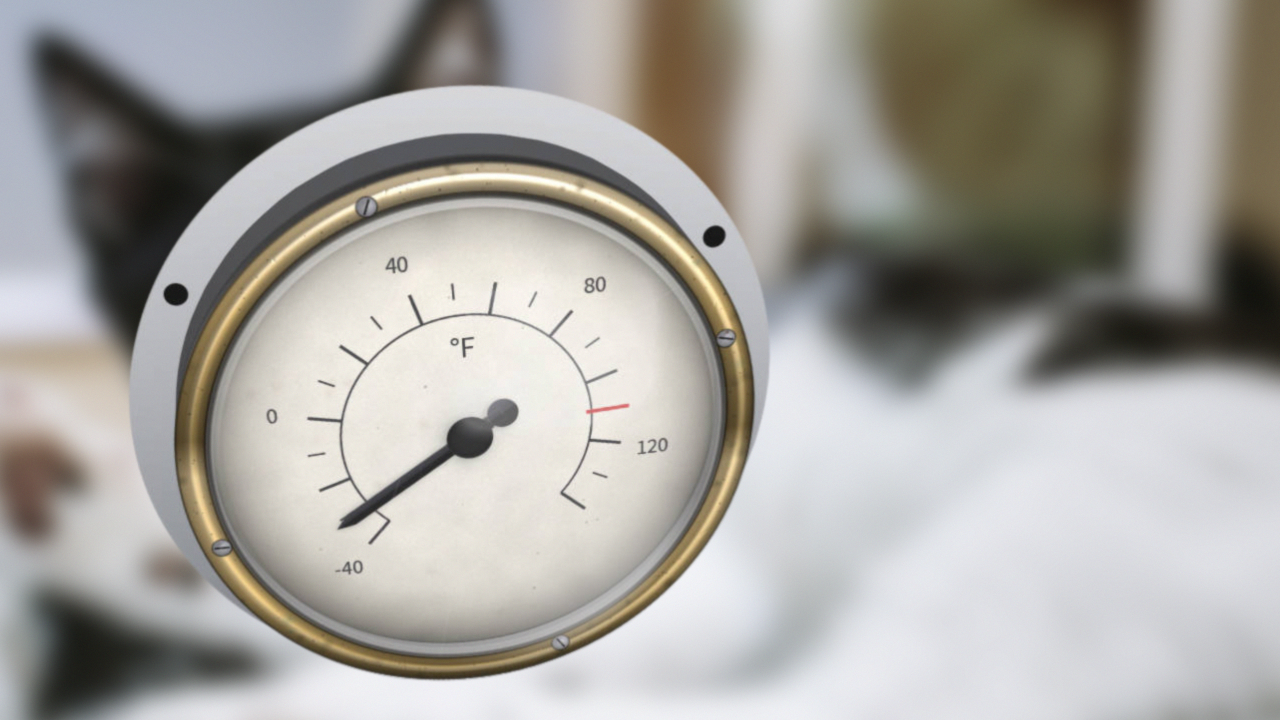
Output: -30,°F
